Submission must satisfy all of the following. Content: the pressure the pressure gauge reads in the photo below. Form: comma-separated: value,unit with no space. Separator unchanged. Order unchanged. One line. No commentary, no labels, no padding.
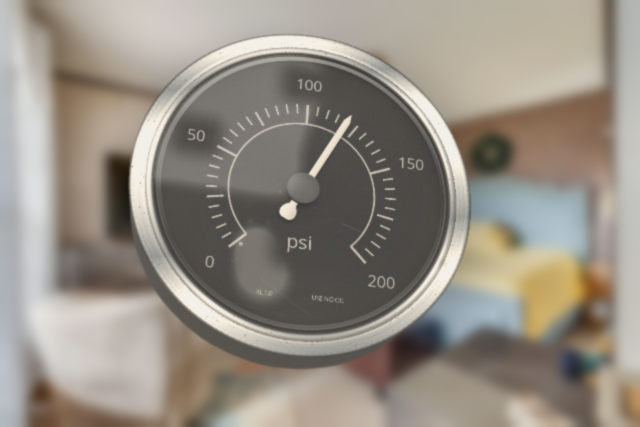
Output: 120,psi
